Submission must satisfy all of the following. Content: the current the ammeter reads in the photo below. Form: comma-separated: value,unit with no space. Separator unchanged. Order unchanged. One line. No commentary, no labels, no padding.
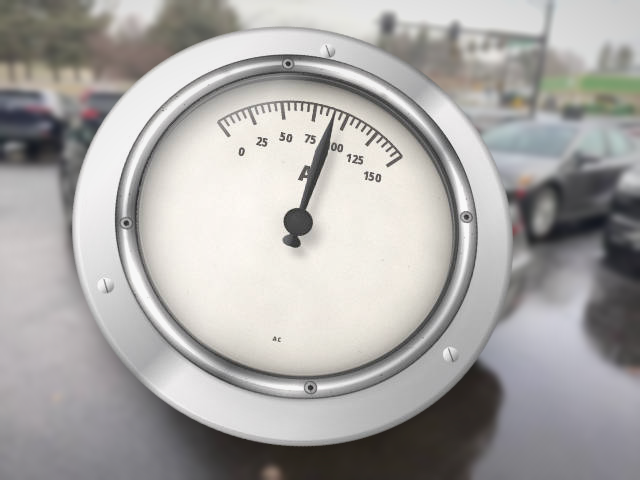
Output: 90,A
